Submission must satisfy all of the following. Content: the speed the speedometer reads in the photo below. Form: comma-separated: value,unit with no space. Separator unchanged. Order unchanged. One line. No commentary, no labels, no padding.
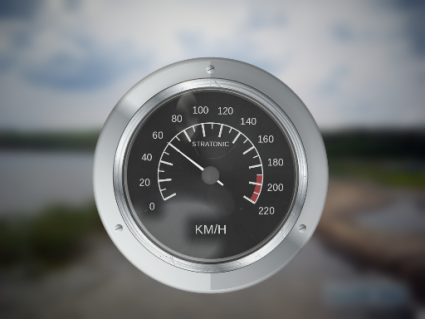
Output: 60,km/h
